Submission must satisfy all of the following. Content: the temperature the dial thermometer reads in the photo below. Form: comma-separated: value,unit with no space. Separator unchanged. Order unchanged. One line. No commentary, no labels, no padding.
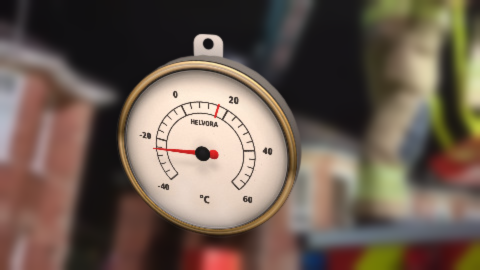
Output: -24,°C
